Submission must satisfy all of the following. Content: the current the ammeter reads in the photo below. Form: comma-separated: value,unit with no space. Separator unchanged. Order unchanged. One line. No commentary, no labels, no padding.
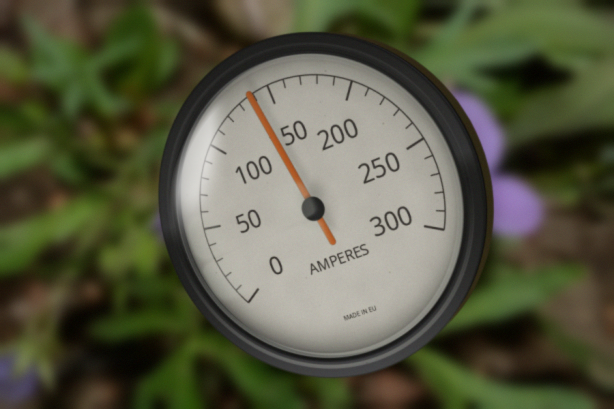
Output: 140,A
